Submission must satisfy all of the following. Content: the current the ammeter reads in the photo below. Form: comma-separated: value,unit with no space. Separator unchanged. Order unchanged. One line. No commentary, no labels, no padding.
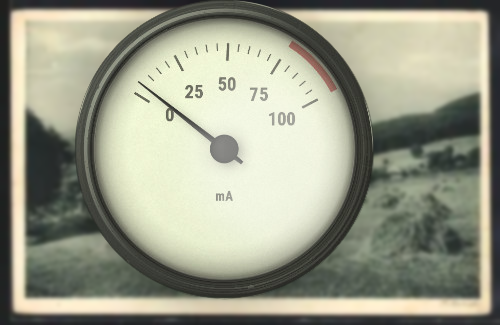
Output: 5,mA
